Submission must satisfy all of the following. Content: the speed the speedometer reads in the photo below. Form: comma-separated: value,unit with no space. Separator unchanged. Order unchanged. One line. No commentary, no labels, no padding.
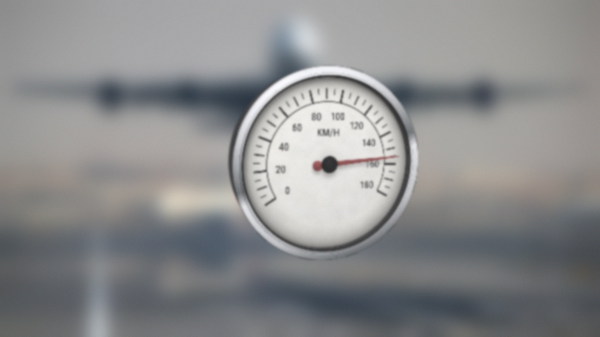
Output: 155,km/h
